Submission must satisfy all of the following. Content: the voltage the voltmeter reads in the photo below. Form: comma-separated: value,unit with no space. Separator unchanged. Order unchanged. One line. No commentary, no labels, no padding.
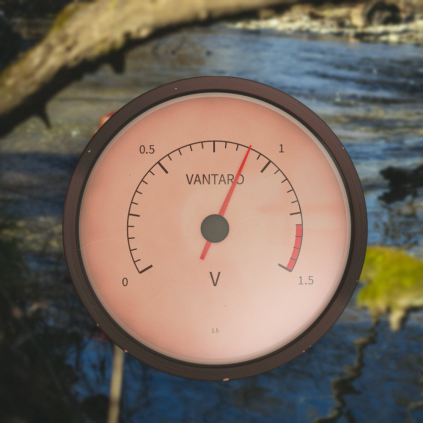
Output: 0.9,V
